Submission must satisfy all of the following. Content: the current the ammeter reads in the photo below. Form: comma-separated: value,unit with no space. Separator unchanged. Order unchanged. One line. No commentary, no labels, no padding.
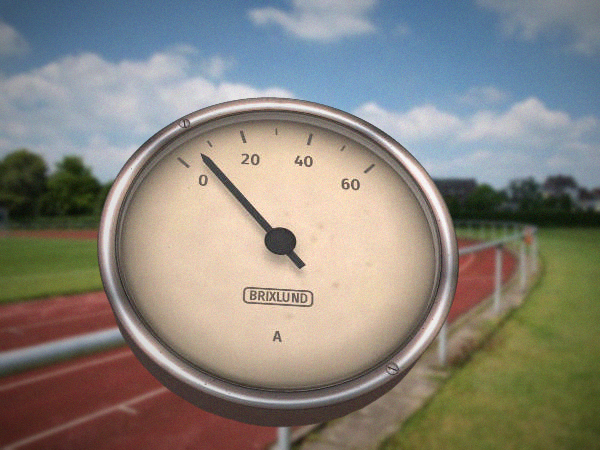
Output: 5,A
